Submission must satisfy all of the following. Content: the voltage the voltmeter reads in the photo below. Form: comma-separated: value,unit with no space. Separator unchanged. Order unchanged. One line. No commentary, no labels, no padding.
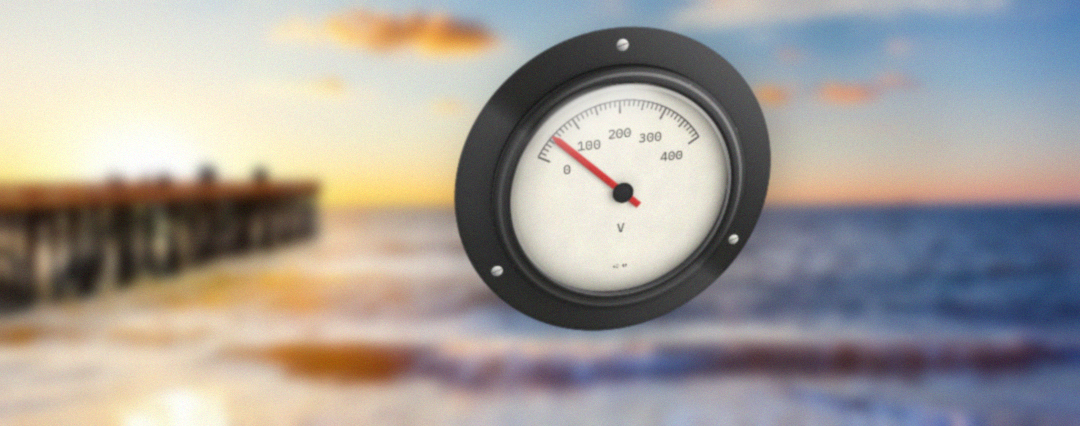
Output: 50,V
